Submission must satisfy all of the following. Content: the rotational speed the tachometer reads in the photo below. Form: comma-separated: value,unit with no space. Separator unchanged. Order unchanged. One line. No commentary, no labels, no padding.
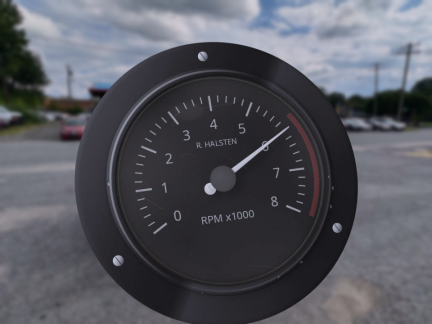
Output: 6000,rpm
